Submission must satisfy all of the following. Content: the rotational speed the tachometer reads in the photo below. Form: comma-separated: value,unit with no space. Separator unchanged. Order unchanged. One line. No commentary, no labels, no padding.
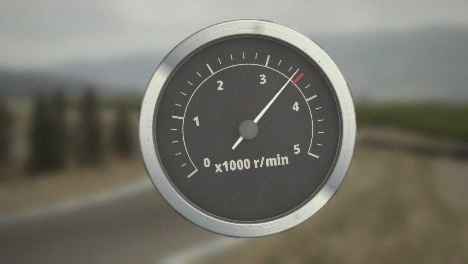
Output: 3500,rpm
